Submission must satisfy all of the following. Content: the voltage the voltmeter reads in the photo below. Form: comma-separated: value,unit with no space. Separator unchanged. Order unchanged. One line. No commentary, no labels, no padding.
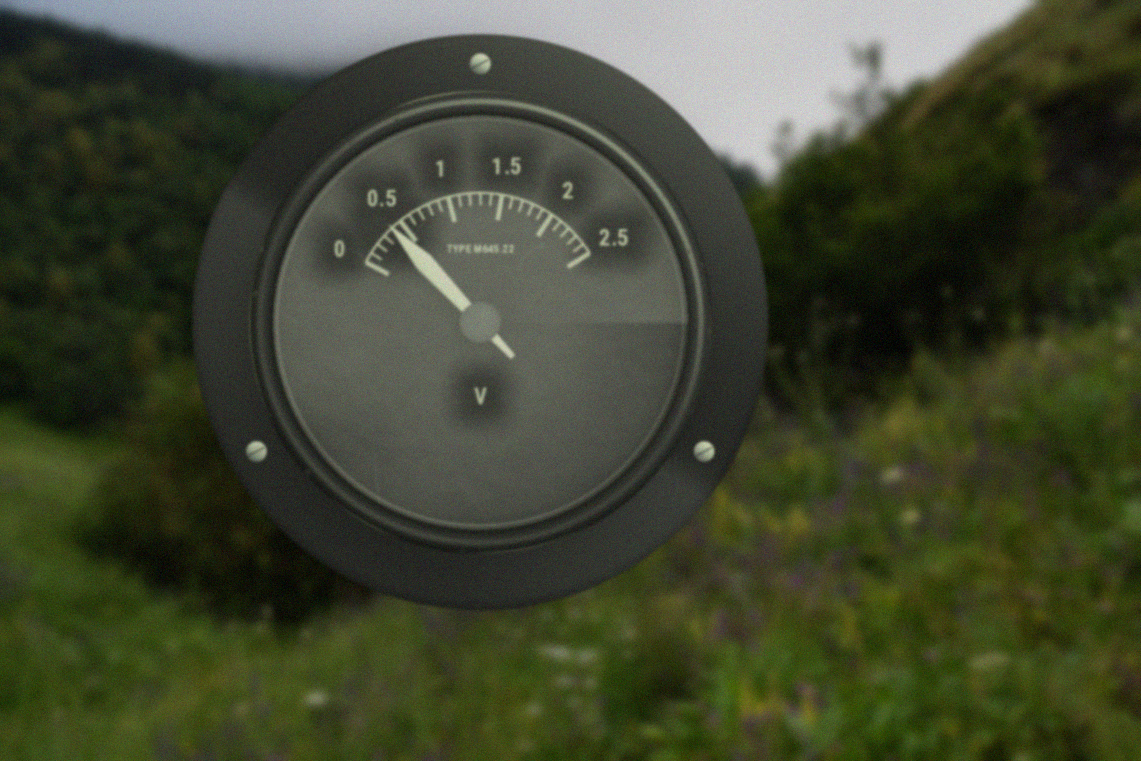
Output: 0.4,V
